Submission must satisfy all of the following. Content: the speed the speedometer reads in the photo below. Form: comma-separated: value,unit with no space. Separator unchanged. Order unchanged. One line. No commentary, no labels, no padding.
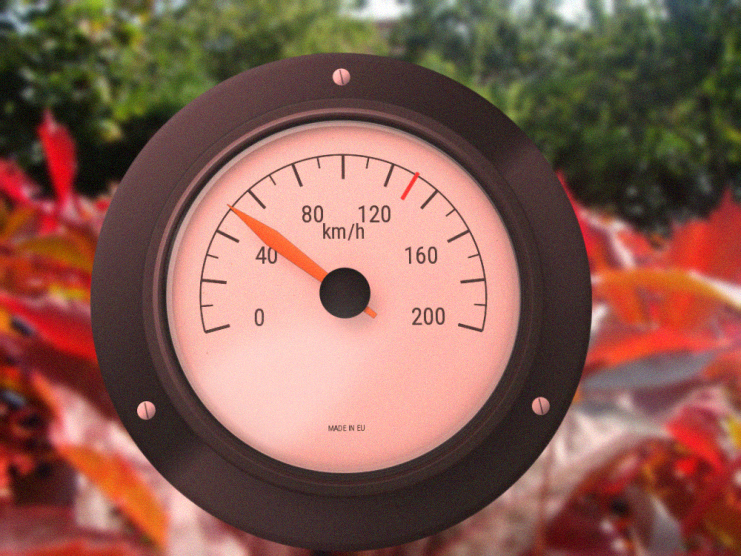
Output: 50,km/h
